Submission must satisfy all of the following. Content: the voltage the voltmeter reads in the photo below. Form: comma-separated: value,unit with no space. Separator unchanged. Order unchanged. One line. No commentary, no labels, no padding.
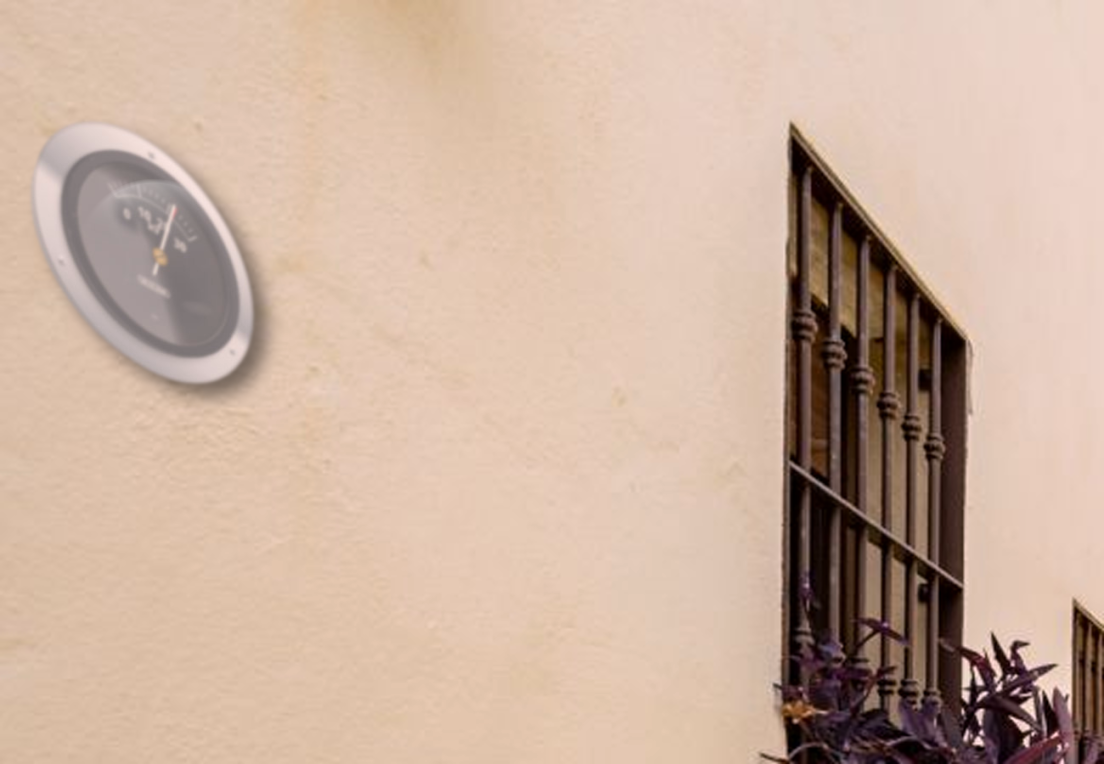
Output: 20,kV
